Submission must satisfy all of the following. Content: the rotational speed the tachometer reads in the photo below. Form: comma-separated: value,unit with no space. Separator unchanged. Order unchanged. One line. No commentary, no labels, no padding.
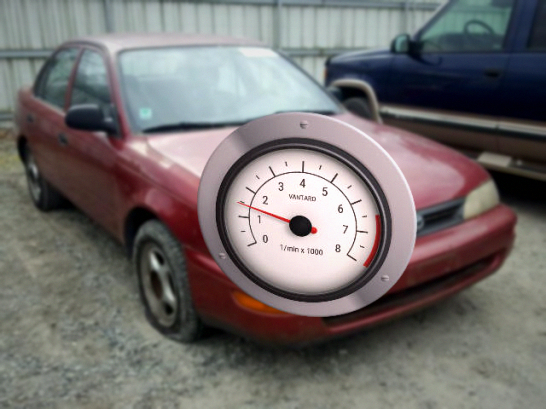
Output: 1500,rpm
